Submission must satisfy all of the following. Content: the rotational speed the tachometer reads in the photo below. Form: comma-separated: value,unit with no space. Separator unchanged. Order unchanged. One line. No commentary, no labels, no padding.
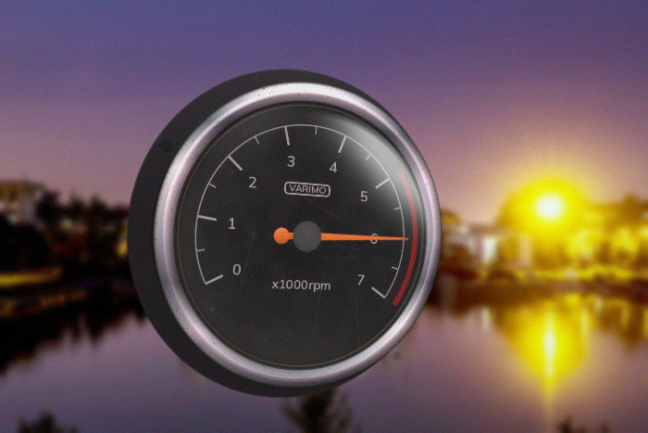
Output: 6000,rpm
